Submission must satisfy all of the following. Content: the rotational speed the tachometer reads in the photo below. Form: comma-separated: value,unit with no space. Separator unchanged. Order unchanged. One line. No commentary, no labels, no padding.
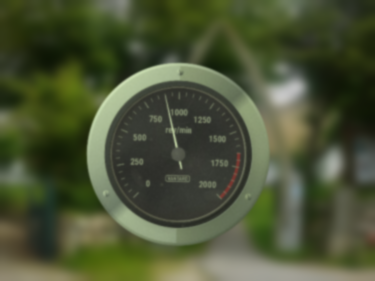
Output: 900,rpm
